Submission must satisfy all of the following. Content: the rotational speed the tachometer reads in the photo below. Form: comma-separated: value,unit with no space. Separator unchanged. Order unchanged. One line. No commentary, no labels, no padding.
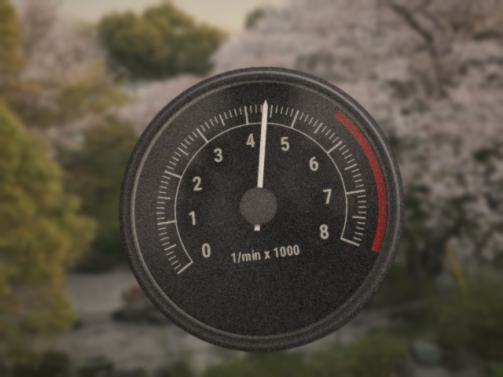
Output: 4400,rpm
